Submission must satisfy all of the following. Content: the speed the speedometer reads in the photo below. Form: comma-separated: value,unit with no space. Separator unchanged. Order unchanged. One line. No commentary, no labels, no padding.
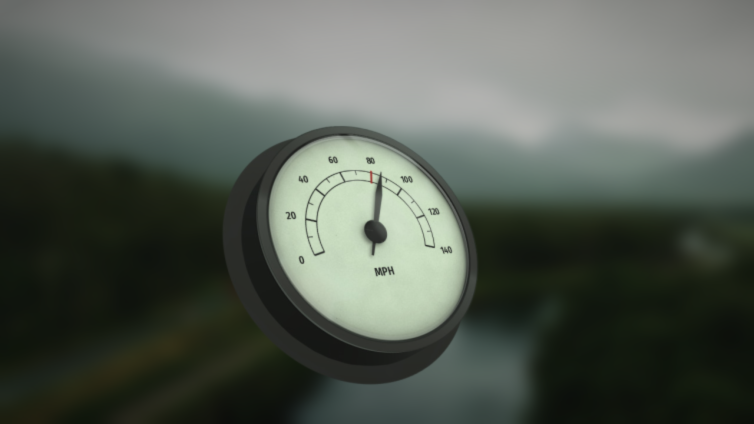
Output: 85,mph
